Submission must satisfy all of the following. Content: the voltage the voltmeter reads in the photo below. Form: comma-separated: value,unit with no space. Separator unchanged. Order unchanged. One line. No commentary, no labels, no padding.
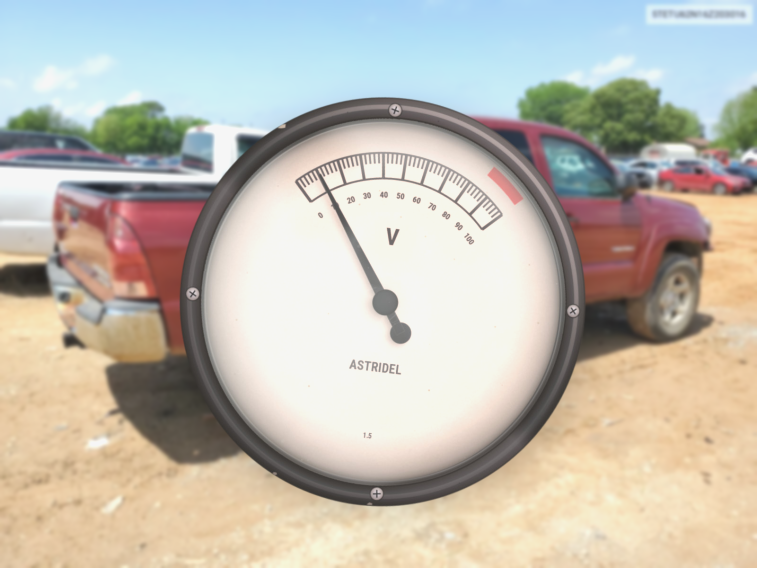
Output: 10,V
